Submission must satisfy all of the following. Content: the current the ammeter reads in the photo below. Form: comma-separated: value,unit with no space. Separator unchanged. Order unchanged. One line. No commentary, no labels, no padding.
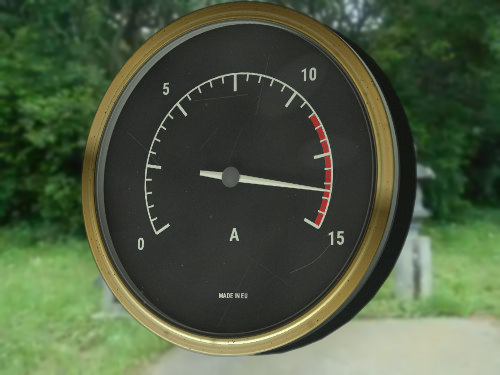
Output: 13.75,A
